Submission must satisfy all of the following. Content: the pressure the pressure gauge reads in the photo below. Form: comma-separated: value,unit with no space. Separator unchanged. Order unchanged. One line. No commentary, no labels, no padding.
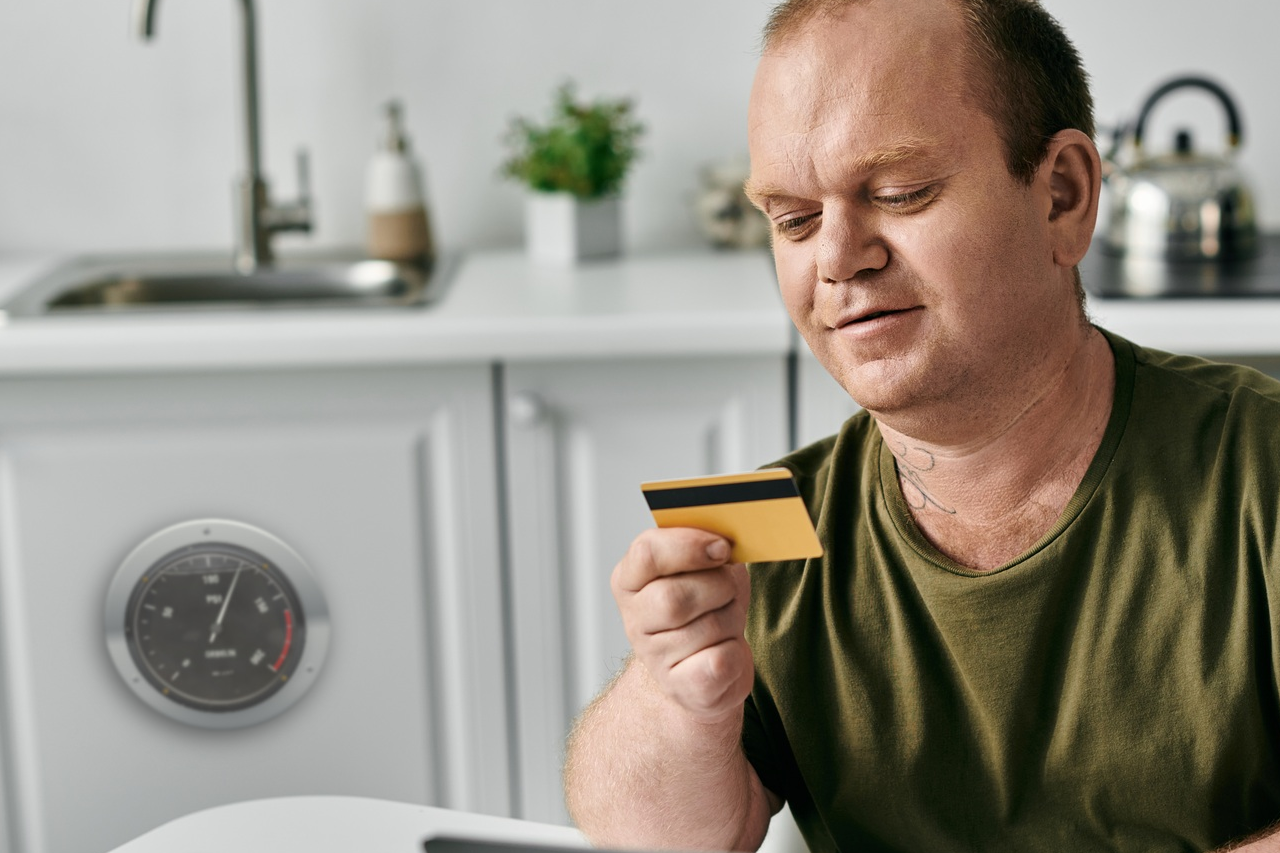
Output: 120,psi
